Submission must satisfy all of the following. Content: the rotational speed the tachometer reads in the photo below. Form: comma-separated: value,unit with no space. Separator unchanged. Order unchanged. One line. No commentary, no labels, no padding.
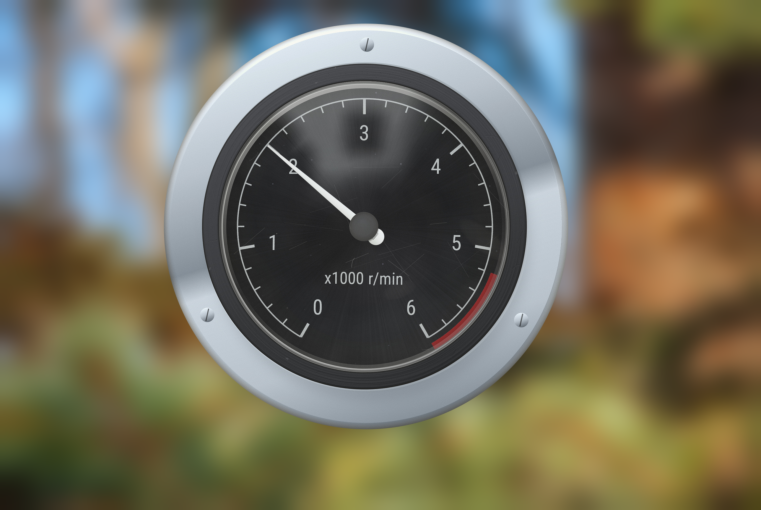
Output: 2000,rpm
